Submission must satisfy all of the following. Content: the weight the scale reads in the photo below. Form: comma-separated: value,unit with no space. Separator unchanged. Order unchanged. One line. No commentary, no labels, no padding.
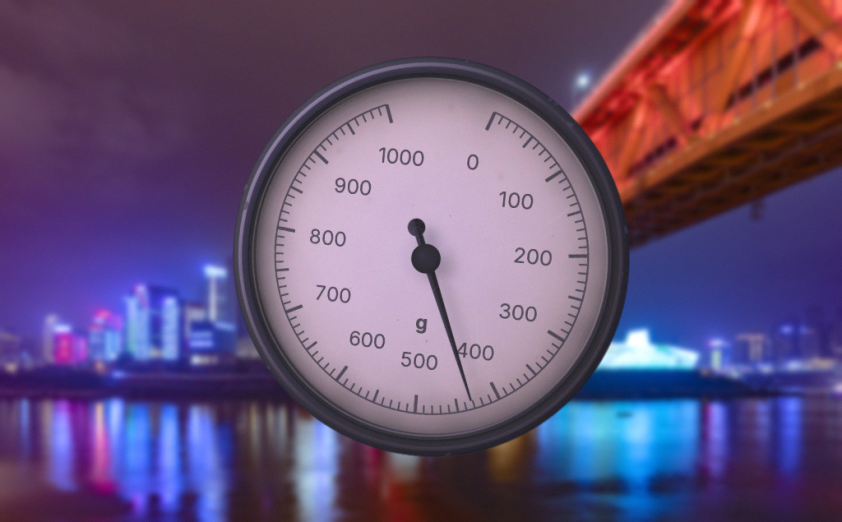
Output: 430,g
